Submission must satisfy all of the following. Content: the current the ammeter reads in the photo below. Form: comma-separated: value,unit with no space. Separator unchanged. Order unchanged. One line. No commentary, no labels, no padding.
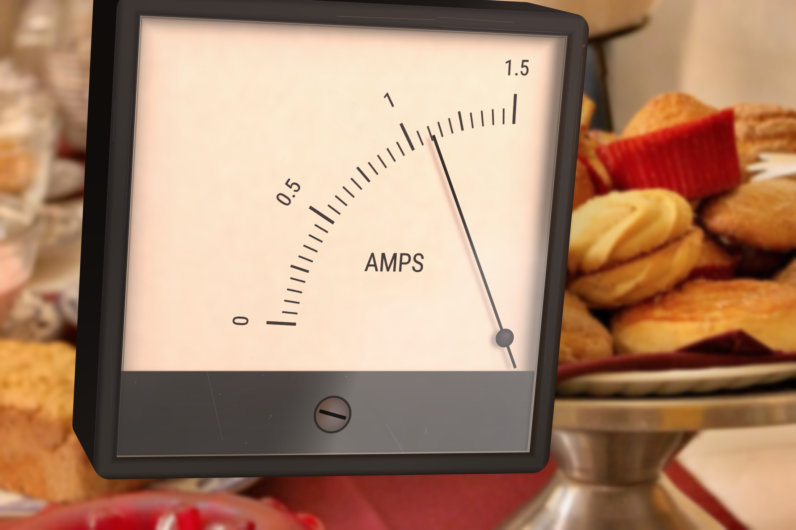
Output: 1.1,A
